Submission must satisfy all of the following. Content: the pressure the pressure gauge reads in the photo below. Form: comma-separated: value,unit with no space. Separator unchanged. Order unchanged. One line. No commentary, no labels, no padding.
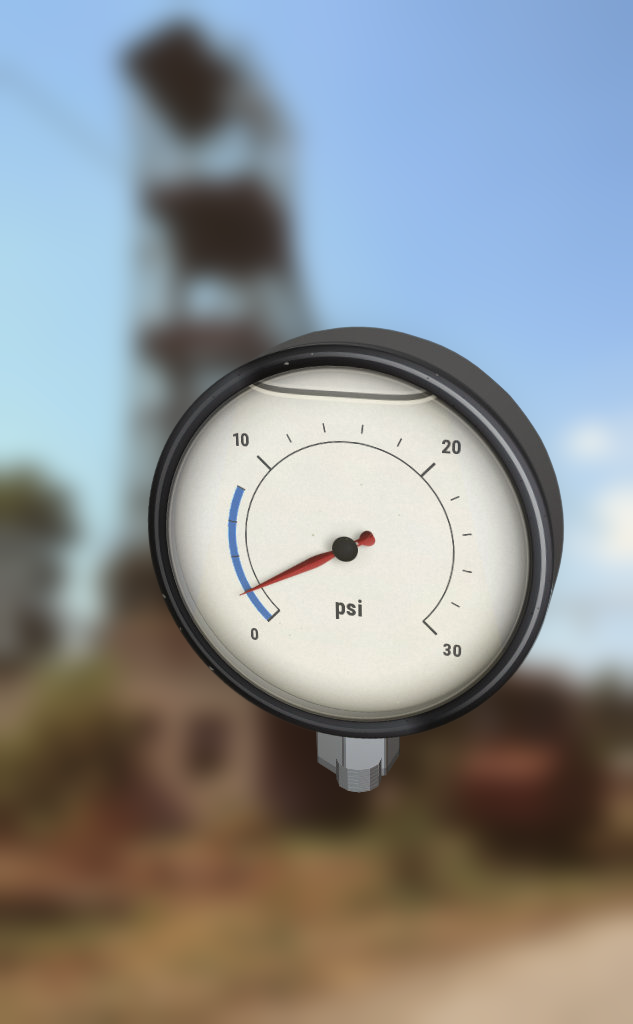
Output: 2,psi
